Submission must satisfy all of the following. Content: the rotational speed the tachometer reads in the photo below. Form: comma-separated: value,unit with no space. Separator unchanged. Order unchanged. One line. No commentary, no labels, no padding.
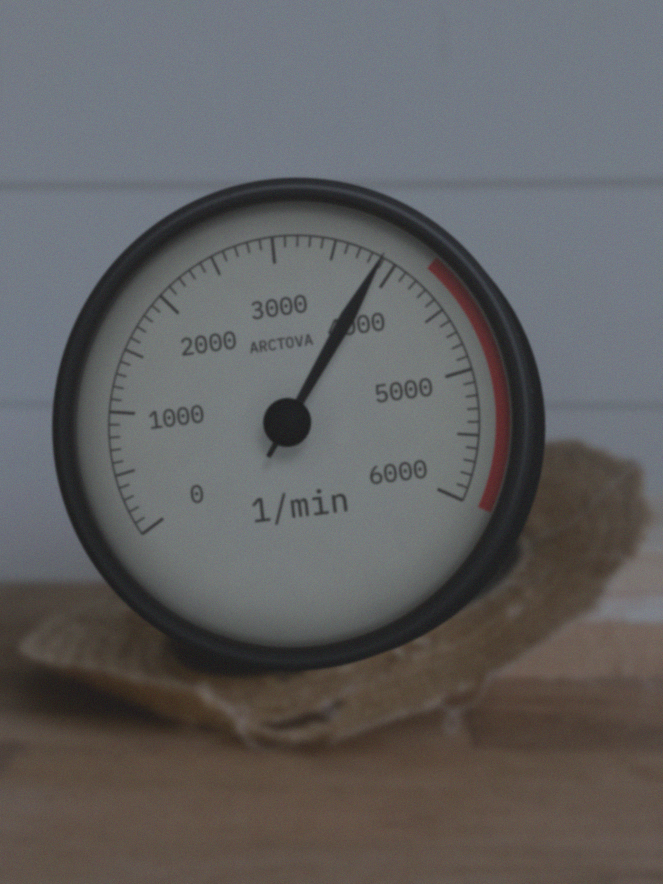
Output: 3900,rpm
